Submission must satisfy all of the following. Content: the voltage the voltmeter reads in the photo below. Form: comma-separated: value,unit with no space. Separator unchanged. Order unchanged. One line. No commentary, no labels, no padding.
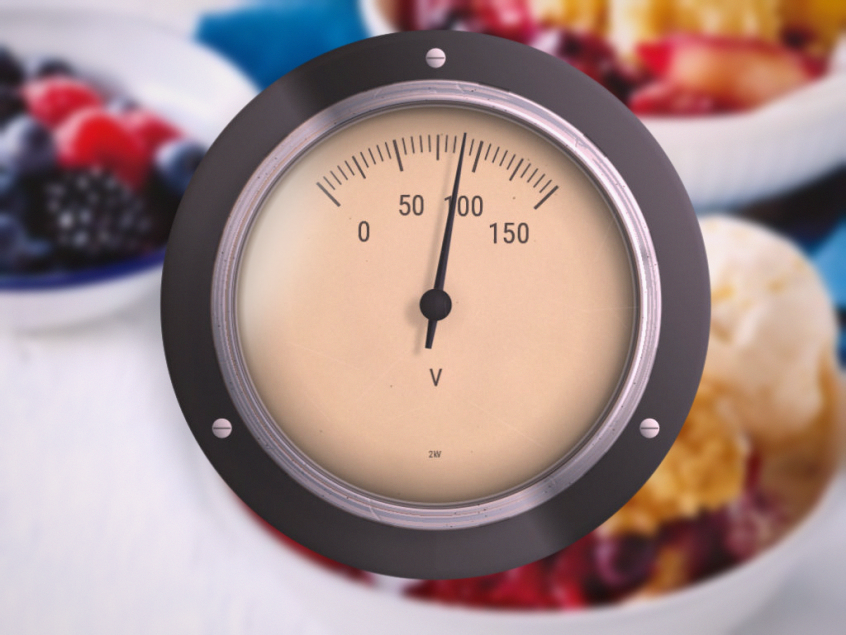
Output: 90,V
